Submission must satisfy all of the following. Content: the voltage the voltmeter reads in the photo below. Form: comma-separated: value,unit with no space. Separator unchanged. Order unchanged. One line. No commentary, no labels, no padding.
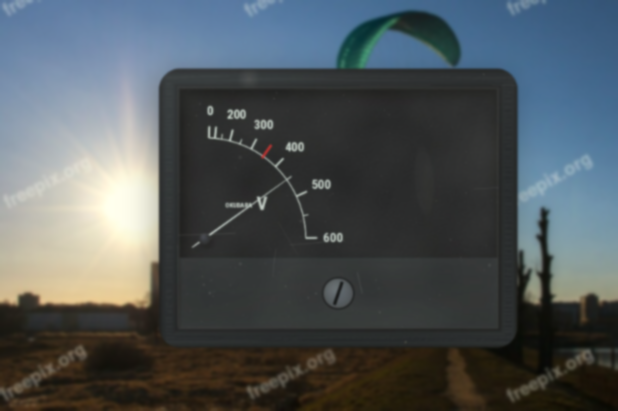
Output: 450,V
